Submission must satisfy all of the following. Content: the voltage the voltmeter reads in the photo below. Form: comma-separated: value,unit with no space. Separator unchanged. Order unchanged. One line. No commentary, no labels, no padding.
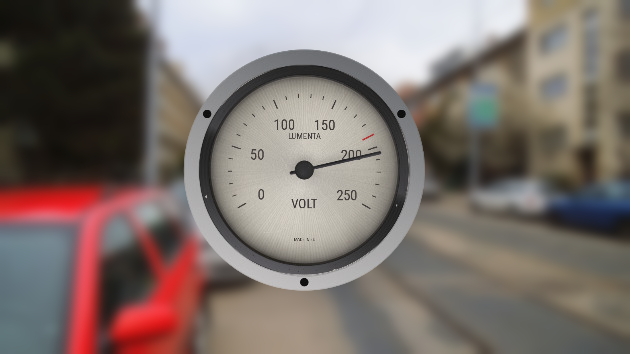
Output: 205,V
